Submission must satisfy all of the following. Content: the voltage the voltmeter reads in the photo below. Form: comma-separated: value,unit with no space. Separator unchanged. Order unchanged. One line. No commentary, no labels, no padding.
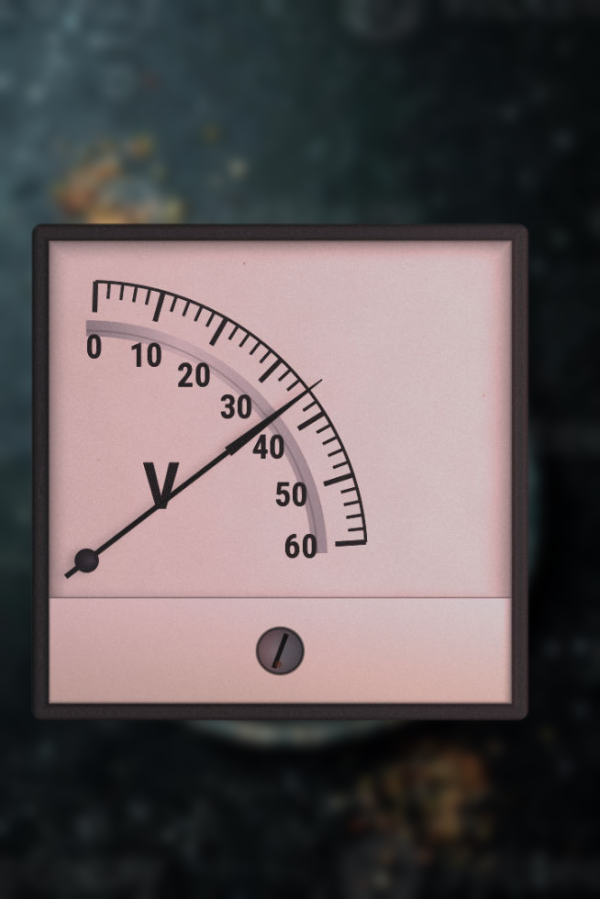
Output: 36,V
